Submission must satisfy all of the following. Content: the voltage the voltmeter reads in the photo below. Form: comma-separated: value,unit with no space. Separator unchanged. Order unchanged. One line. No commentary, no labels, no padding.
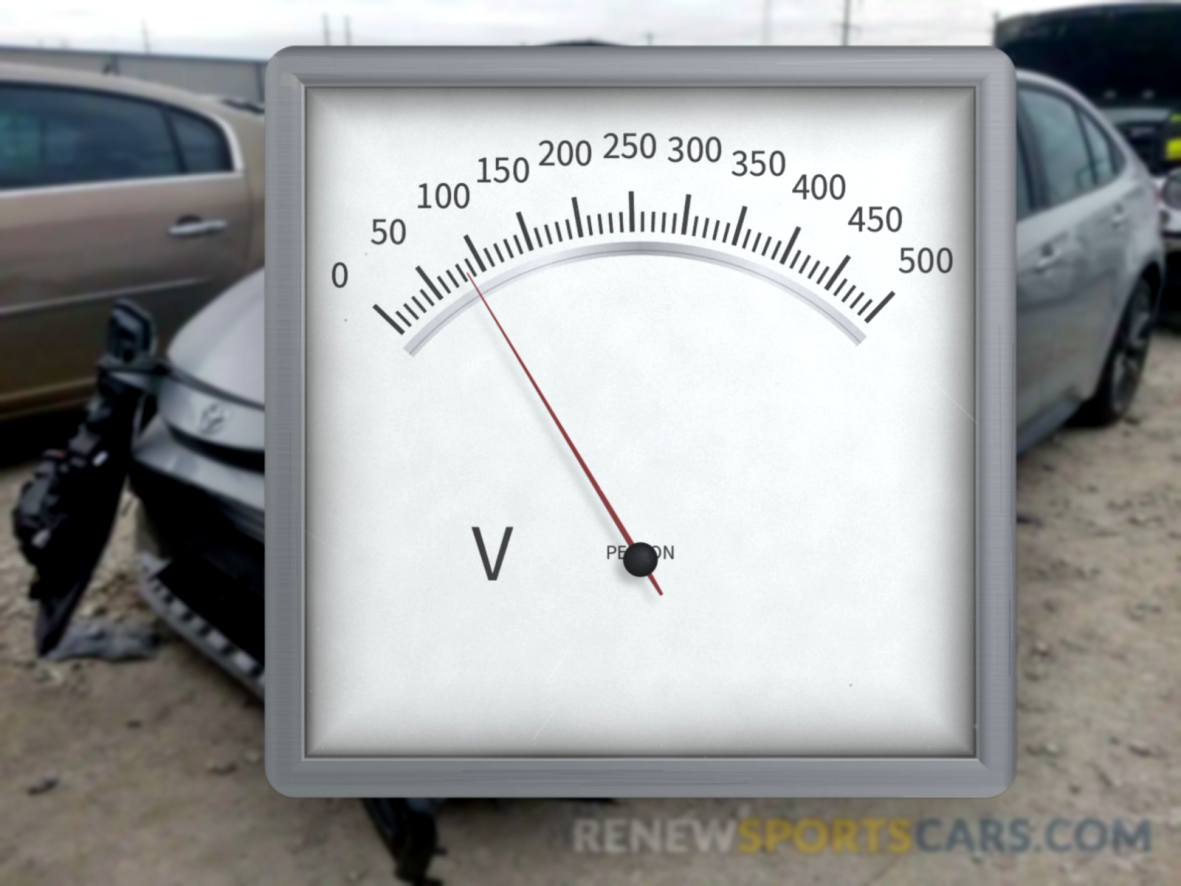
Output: 85,V
